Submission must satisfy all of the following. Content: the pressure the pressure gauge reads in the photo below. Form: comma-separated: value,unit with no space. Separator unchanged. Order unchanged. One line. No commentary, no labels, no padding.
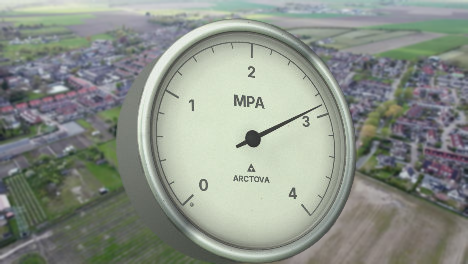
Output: 2.9,MPa
